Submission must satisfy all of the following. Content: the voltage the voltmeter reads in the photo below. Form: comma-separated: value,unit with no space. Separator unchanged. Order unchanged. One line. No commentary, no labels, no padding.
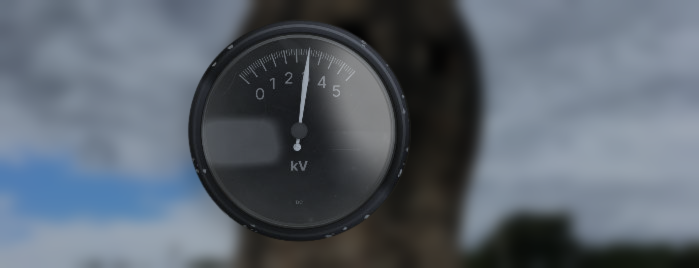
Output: 3,kV
